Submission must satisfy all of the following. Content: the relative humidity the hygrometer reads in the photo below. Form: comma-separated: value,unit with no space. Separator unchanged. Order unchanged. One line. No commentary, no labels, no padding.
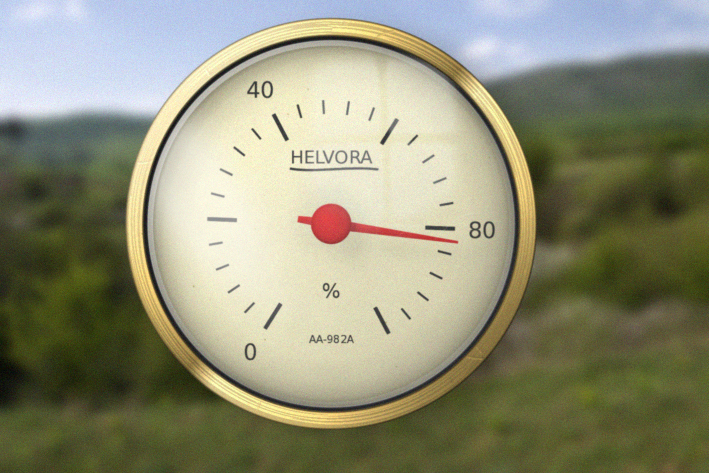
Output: 82,%
